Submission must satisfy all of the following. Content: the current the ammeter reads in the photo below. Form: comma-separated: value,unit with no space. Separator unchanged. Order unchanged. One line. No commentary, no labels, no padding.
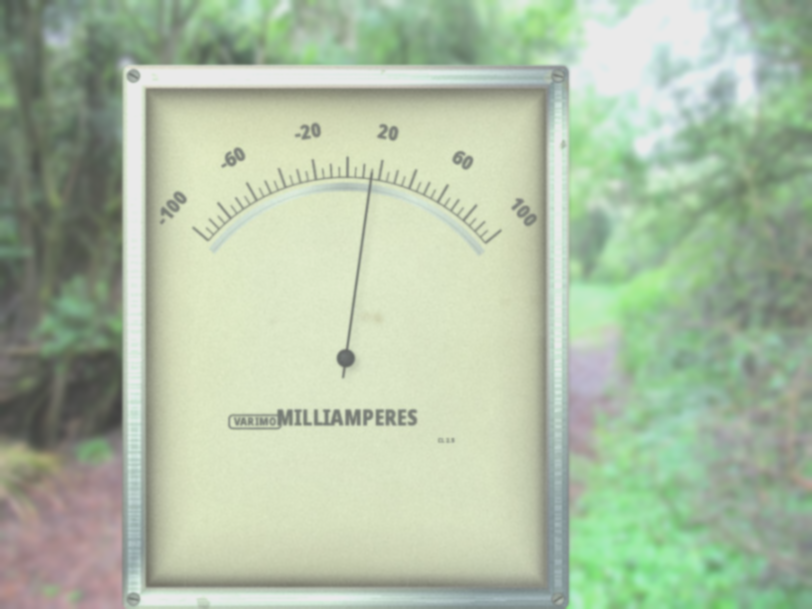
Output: 15,mA
